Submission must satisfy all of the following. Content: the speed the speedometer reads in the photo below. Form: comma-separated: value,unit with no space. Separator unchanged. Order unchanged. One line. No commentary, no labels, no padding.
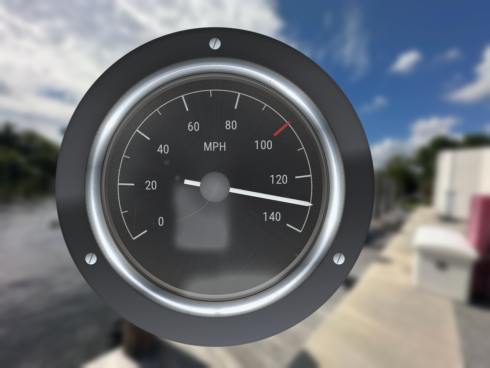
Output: 130,mph
